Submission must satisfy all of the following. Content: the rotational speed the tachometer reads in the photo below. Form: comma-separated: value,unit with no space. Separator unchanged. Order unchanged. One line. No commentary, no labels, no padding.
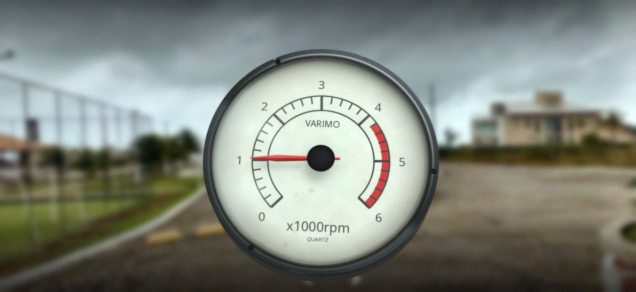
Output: 1000,rpm
